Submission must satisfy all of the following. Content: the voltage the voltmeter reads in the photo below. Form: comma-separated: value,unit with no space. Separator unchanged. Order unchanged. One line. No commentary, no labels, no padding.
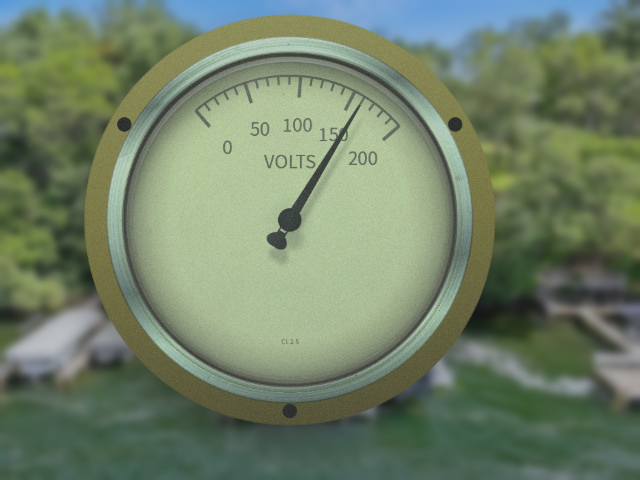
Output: 160,V
